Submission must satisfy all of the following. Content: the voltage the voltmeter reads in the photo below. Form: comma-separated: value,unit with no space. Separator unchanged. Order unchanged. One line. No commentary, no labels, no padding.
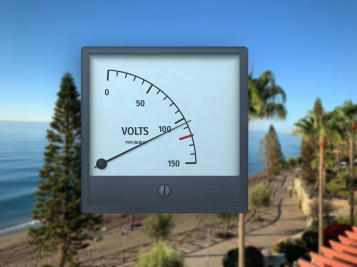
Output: 105,V
